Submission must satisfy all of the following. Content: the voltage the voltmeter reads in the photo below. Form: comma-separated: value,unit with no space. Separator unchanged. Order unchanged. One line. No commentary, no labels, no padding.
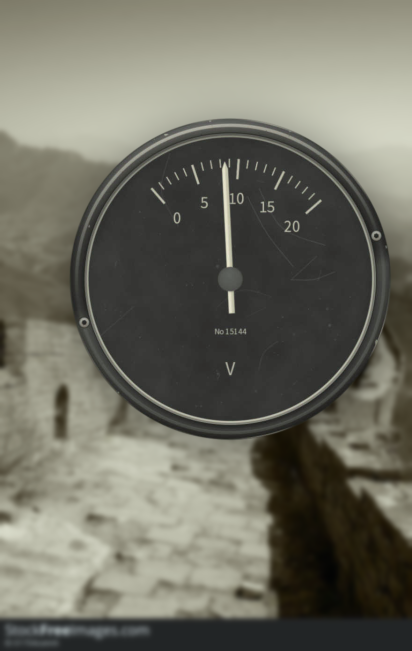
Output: 8.5,V
